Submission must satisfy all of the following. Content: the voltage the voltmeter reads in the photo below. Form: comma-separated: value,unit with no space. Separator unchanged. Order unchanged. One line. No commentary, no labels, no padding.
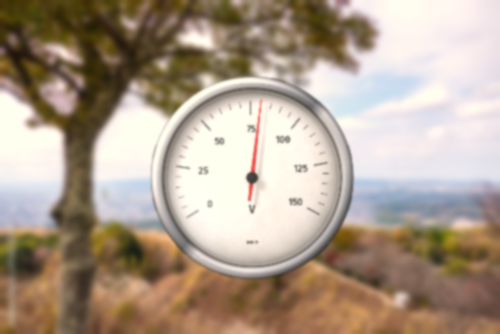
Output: 80,V
